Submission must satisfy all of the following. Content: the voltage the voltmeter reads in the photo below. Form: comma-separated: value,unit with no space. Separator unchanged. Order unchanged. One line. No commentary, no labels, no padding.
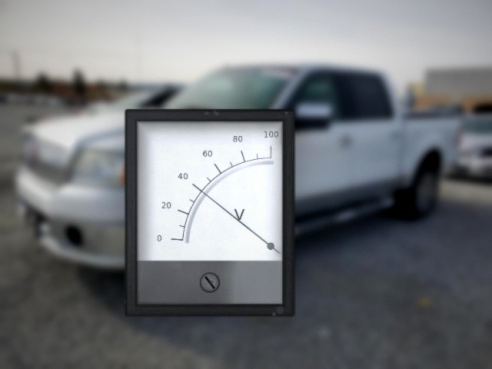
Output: 40,V
